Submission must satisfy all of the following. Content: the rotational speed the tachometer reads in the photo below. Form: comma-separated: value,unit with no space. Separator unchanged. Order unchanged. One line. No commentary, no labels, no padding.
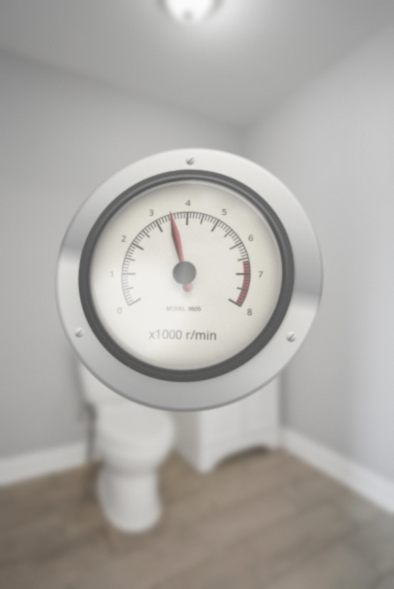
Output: 3500,rpm
